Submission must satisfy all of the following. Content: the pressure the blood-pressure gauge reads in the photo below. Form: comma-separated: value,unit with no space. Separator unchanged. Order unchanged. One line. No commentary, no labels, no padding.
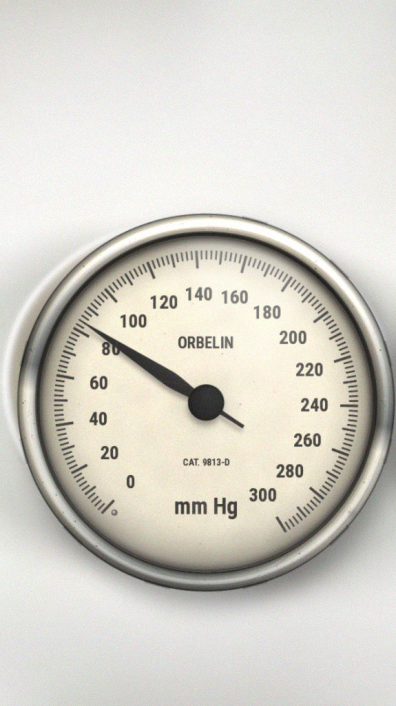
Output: 84,mmHg
